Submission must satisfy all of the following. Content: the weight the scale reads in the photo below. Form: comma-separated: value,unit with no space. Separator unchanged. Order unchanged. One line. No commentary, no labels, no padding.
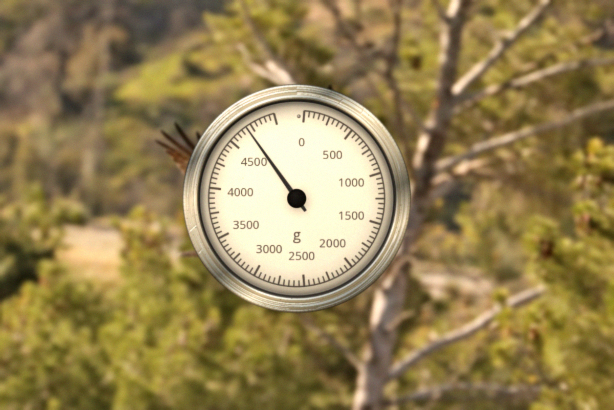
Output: 4700,g
